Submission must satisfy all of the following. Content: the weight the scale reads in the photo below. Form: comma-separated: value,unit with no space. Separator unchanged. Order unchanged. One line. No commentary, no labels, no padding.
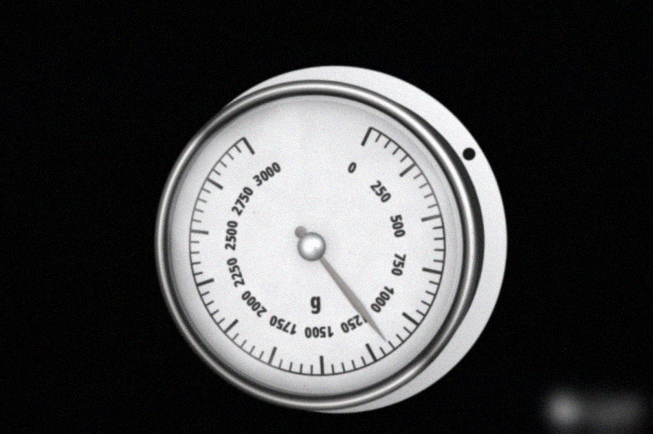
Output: 1150,g
